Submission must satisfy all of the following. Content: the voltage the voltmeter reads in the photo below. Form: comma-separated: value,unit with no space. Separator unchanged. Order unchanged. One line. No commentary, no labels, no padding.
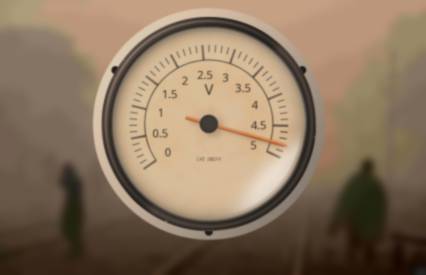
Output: 4.8,V
